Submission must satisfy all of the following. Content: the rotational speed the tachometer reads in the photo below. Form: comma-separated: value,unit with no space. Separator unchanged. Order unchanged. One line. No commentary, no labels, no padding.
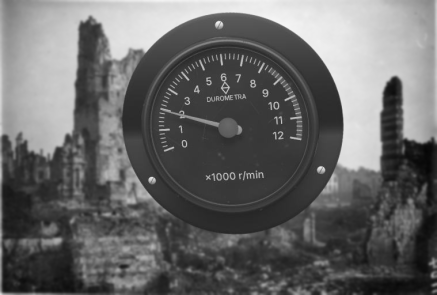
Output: 2000,rpm
